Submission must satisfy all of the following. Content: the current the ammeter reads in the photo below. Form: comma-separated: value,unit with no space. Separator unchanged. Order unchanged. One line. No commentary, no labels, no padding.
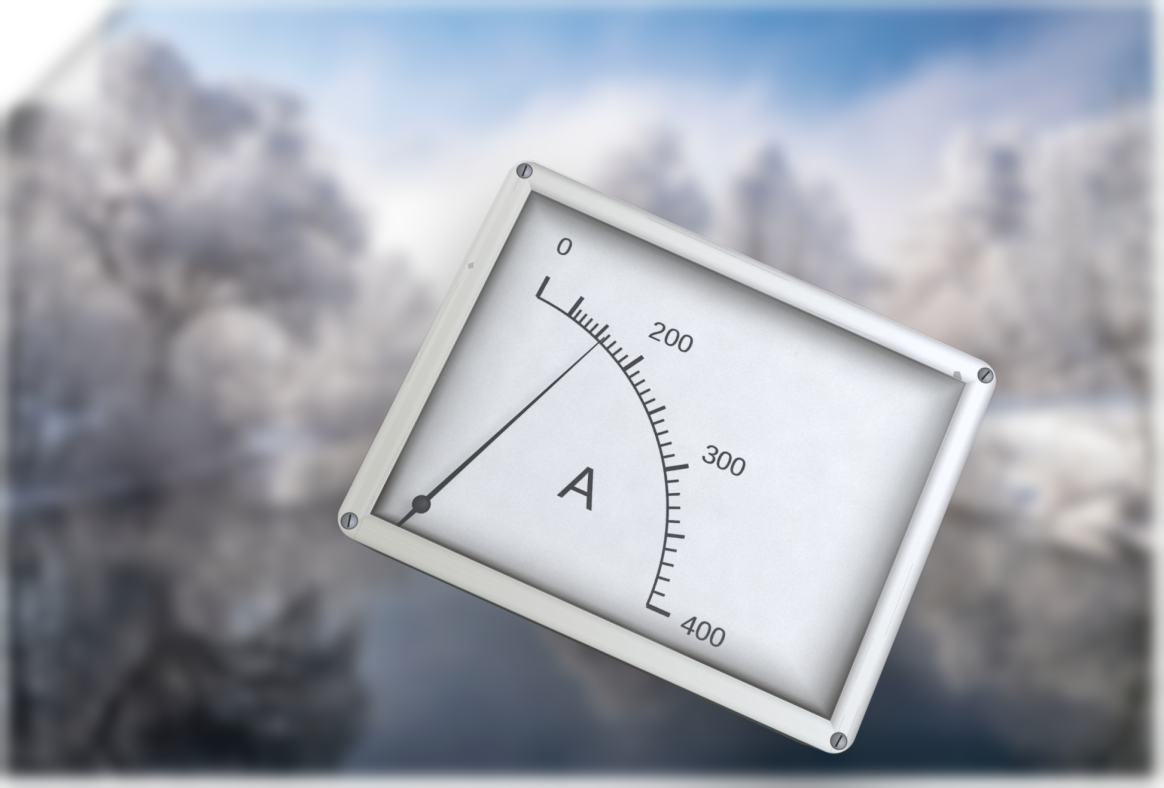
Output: 160,A
